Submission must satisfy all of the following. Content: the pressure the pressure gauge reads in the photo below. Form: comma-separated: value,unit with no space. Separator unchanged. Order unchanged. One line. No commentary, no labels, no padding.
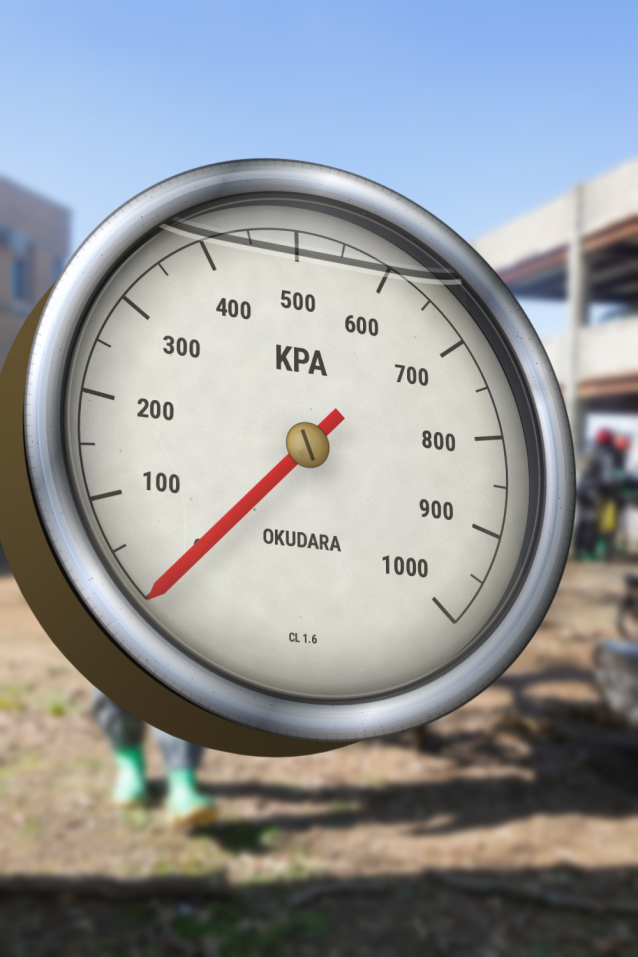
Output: 0,kPa
